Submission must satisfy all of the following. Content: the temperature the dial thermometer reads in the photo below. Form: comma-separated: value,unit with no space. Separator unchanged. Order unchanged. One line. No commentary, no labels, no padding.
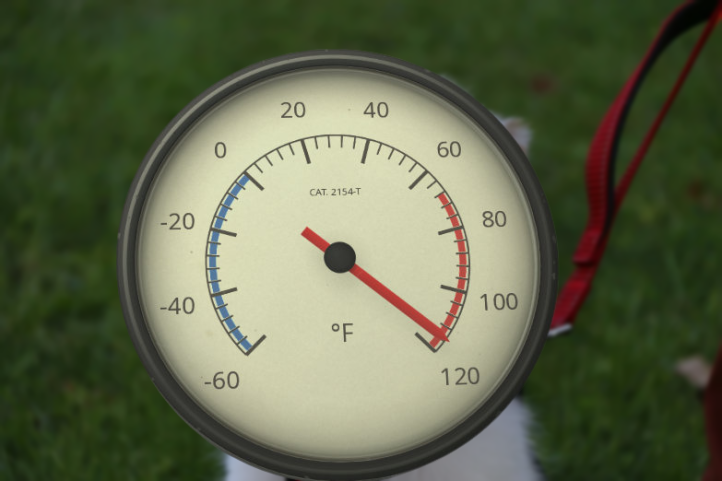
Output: 116,°F
